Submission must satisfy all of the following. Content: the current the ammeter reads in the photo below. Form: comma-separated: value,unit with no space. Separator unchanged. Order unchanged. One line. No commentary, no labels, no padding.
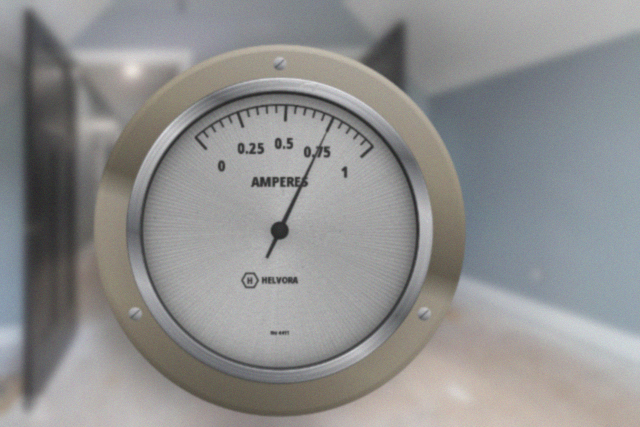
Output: 0.75,A
